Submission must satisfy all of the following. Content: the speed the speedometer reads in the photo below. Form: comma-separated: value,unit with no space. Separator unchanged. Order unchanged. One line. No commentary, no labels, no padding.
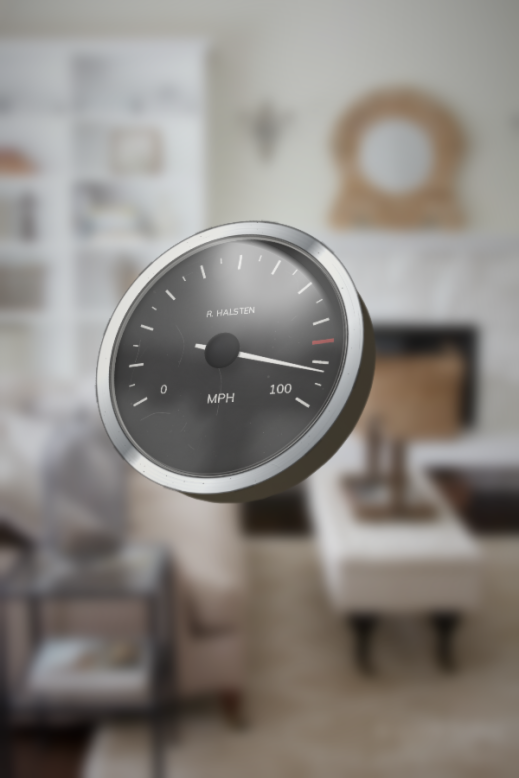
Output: 92.5,mph
